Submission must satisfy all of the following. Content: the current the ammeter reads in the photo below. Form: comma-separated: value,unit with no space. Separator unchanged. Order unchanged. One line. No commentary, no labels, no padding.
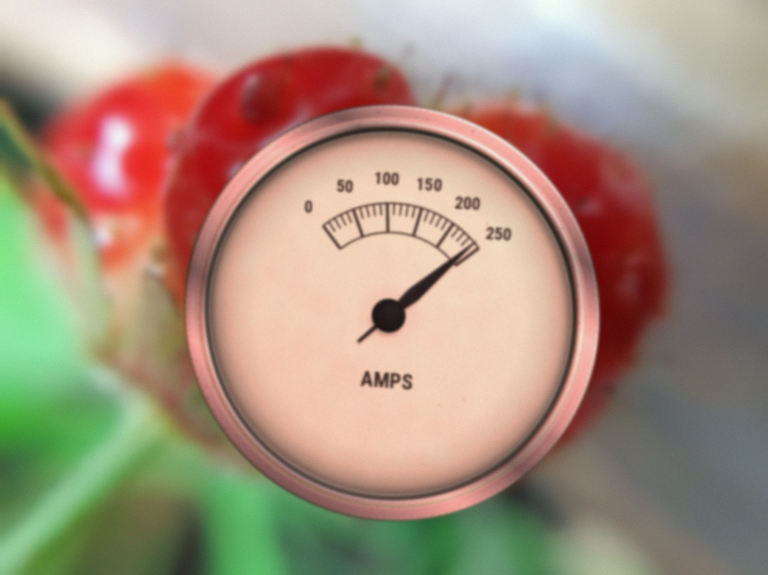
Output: 240,A
